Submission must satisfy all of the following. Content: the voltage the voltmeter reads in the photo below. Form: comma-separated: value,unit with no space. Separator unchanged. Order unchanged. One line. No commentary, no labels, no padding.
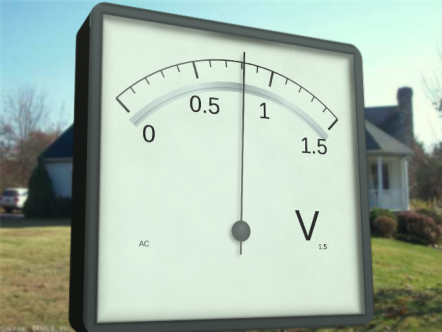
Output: 0.8,V
